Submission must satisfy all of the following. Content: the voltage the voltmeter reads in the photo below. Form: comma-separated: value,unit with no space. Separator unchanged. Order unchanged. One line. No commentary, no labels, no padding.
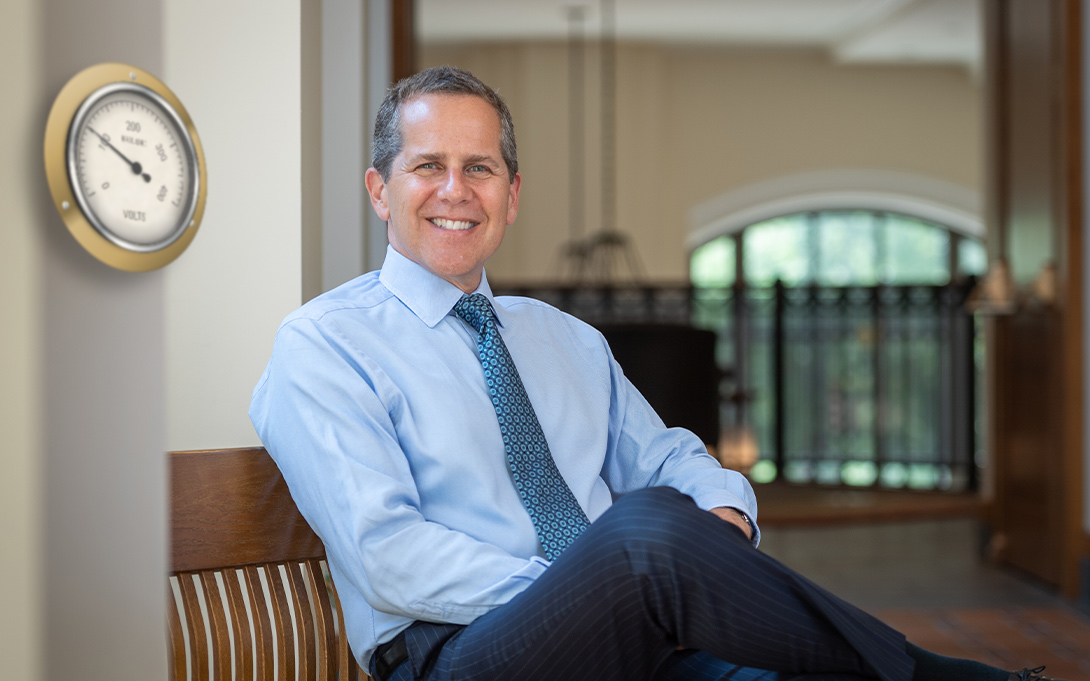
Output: 100,V
